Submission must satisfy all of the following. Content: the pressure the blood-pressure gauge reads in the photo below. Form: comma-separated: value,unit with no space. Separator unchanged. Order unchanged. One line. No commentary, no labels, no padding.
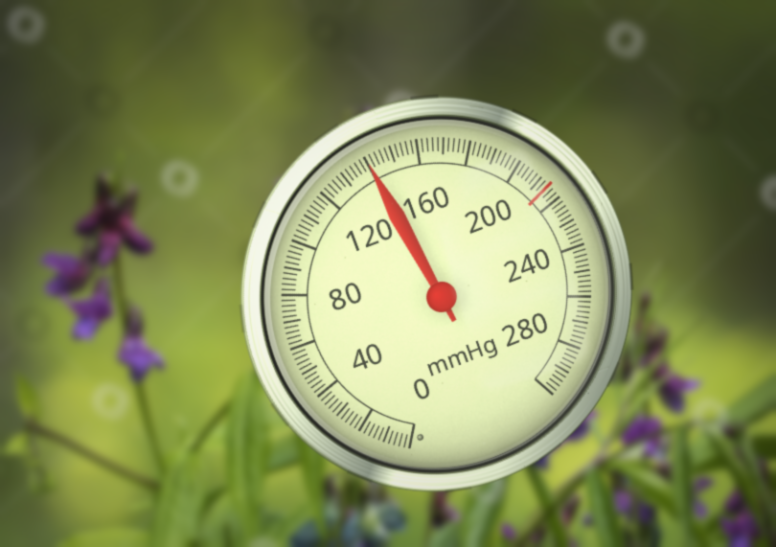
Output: 140,mmHg
